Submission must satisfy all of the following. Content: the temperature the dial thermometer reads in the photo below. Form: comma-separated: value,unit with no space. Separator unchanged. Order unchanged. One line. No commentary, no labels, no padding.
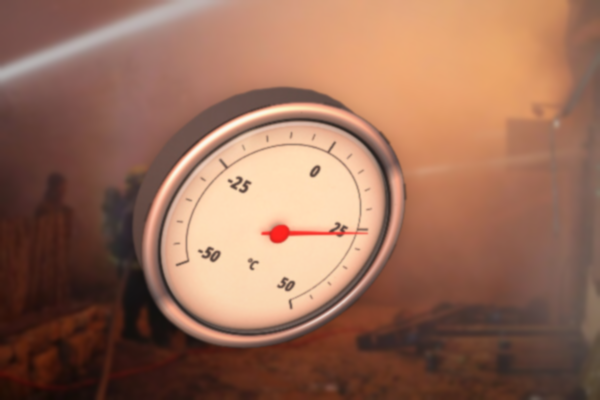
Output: 25,°C
